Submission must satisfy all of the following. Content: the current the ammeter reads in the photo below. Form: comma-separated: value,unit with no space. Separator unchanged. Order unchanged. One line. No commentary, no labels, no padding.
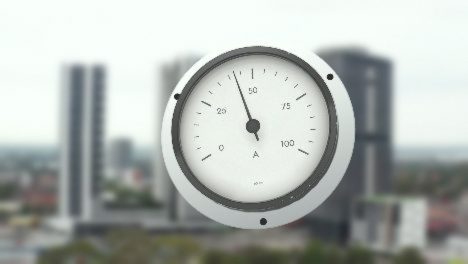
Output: 42.5,A
